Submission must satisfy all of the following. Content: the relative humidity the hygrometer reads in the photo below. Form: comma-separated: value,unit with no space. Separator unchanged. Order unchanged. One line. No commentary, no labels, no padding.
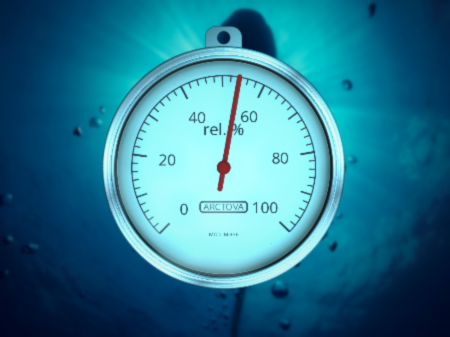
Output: 54,%
